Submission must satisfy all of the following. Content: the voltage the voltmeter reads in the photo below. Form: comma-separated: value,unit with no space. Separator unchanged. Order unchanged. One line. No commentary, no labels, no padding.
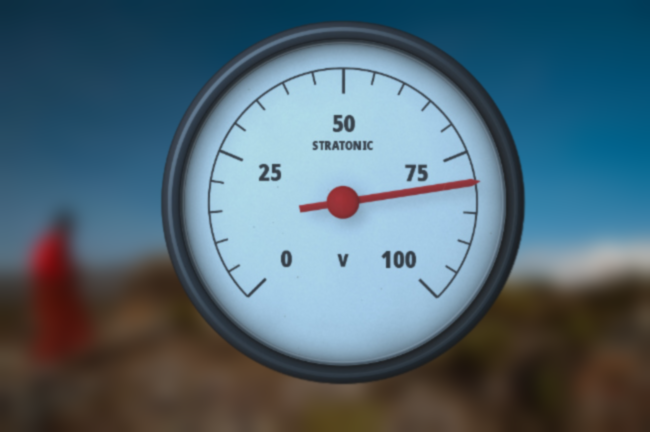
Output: 80,V
